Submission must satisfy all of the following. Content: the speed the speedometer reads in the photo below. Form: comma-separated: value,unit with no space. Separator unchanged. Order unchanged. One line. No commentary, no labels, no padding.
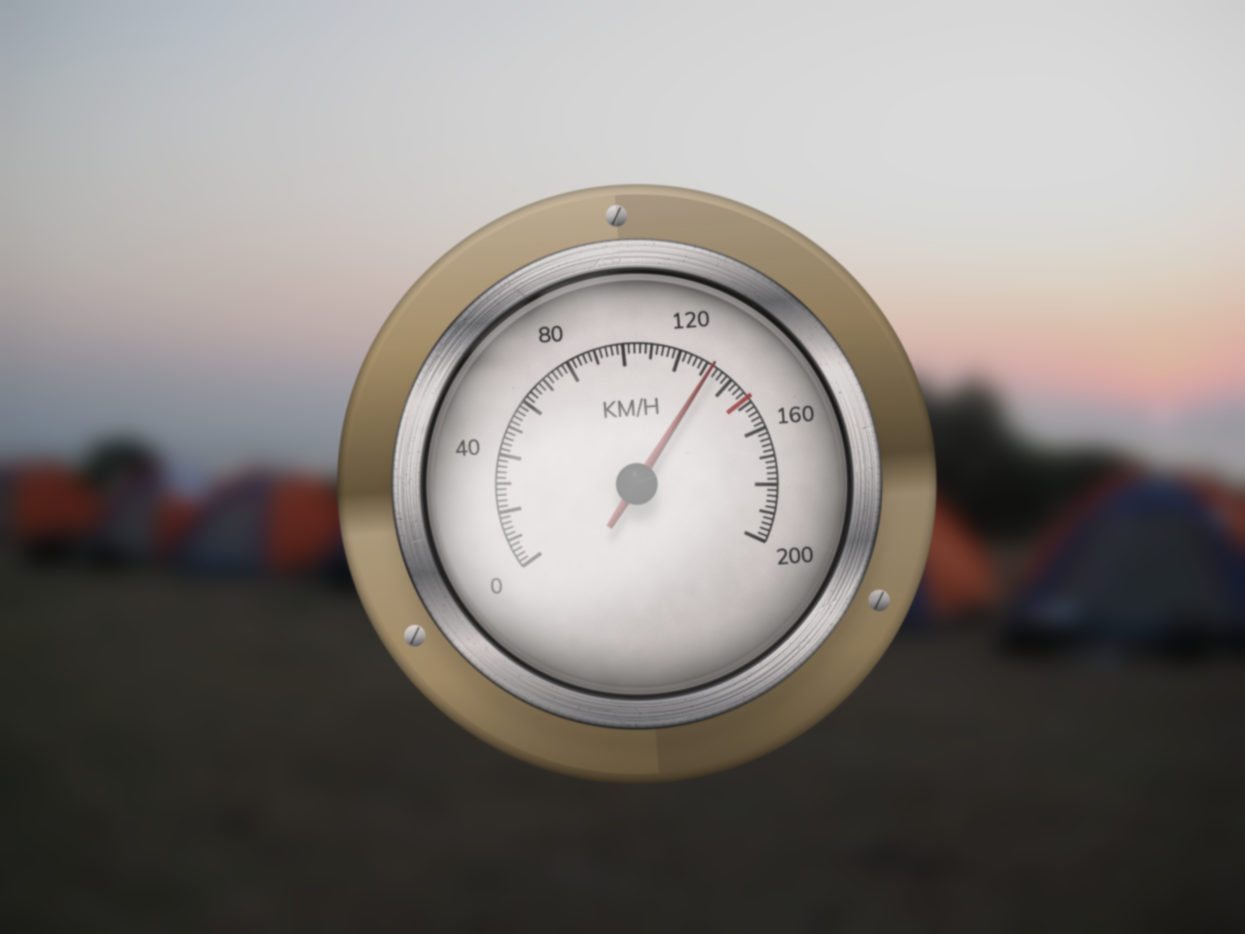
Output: 132,km/h
